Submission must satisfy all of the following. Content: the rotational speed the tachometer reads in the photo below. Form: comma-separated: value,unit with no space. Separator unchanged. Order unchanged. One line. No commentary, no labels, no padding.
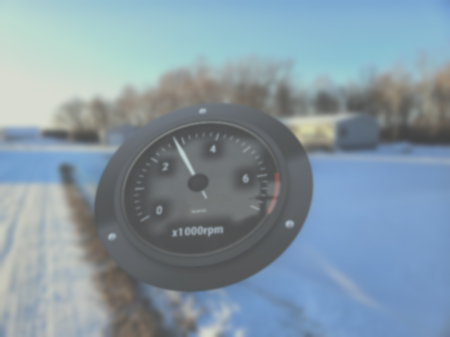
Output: 2800,rpm
